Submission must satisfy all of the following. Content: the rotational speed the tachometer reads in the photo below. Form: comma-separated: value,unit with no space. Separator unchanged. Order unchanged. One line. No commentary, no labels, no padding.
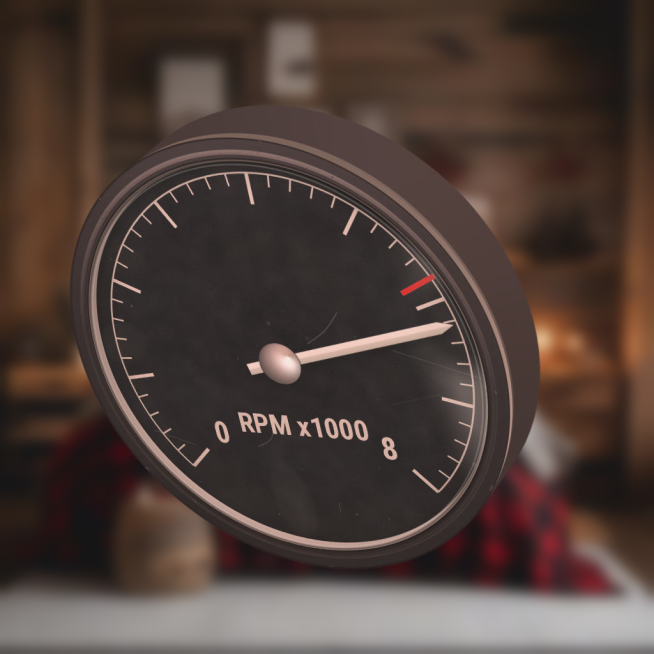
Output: 6200,rpm
